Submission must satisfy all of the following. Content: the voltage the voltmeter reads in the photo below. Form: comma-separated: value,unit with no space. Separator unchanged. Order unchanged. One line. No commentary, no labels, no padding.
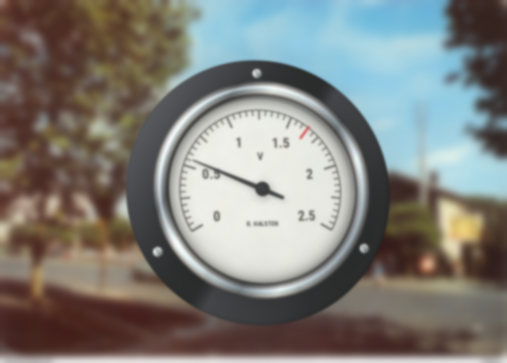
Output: 0.55,V
